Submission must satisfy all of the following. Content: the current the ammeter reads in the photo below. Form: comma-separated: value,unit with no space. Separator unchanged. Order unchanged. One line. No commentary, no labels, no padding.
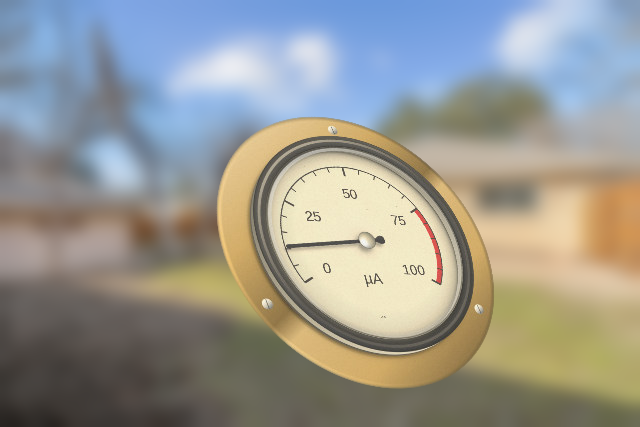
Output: 10,µA
